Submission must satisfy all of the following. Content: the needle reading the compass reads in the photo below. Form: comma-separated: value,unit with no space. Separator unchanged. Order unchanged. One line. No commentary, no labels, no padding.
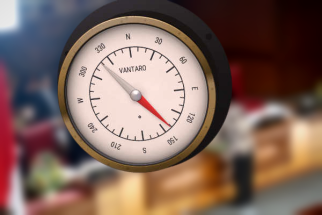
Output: 140,°
